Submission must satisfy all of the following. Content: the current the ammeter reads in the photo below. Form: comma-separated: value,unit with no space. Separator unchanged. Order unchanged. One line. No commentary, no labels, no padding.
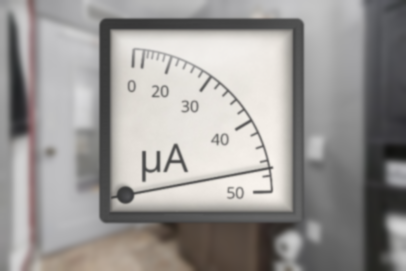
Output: 47,µA
